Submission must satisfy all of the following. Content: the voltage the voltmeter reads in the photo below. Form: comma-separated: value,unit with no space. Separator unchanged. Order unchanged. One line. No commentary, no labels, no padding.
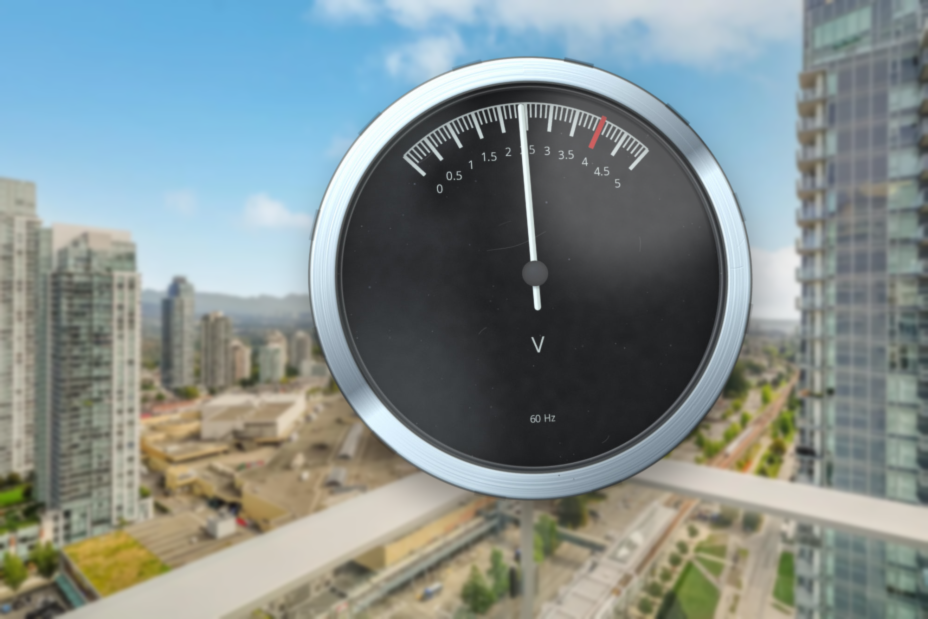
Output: 2.4,V
